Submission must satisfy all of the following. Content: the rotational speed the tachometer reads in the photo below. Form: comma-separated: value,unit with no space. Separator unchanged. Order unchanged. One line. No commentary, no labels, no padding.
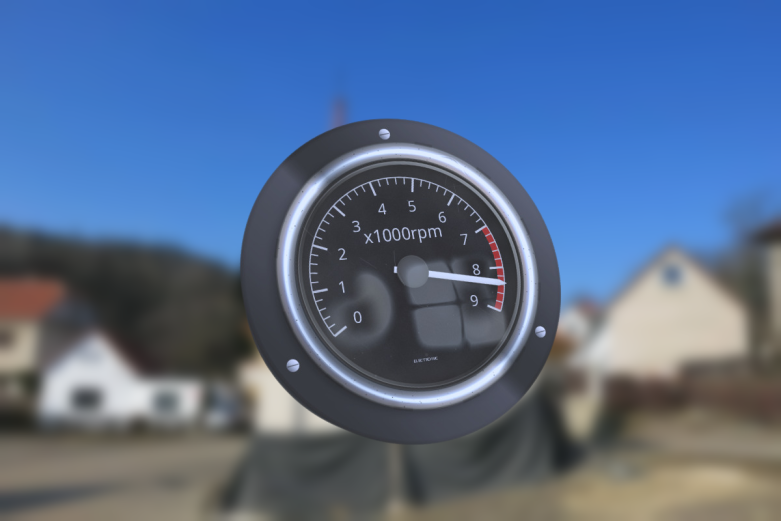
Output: 8400,rpm
